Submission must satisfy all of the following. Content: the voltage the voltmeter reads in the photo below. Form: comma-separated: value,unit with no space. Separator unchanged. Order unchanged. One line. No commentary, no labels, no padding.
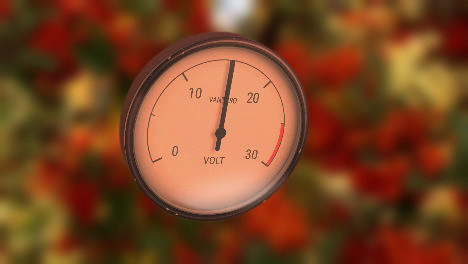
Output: 15,V
